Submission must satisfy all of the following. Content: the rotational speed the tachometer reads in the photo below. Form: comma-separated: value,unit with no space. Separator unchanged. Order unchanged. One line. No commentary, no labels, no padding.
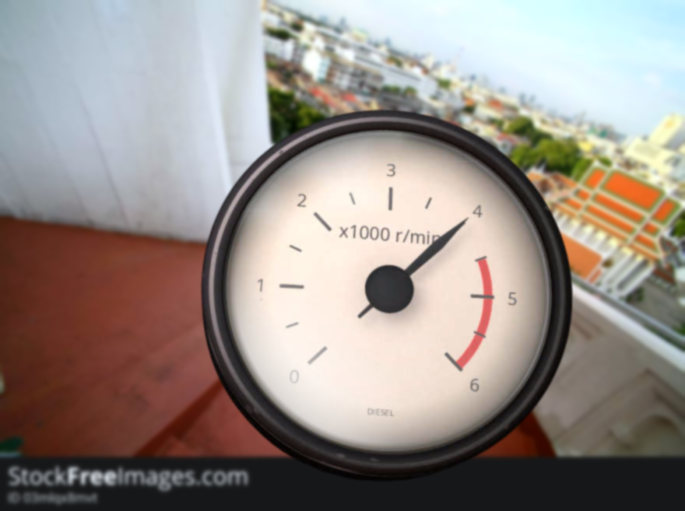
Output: 4000,rpm
